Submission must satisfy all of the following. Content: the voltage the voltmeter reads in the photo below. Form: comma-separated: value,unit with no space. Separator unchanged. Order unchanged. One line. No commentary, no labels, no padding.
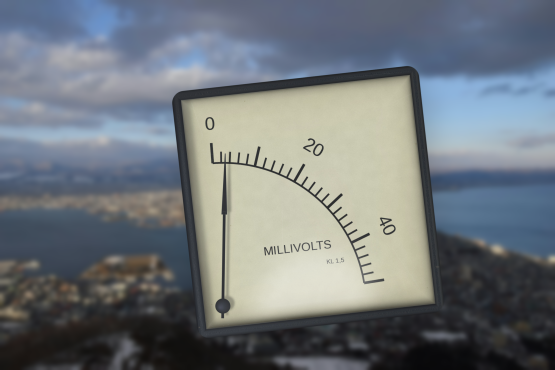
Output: 3,mV
